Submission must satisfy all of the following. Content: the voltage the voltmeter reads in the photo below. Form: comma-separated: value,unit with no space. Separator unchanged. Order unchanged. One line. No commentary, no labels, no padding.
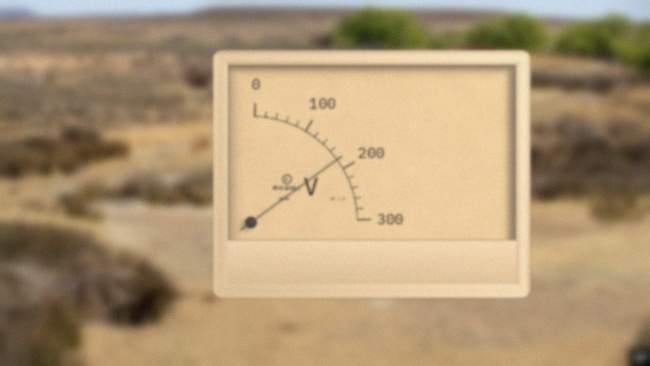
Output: 180,V
